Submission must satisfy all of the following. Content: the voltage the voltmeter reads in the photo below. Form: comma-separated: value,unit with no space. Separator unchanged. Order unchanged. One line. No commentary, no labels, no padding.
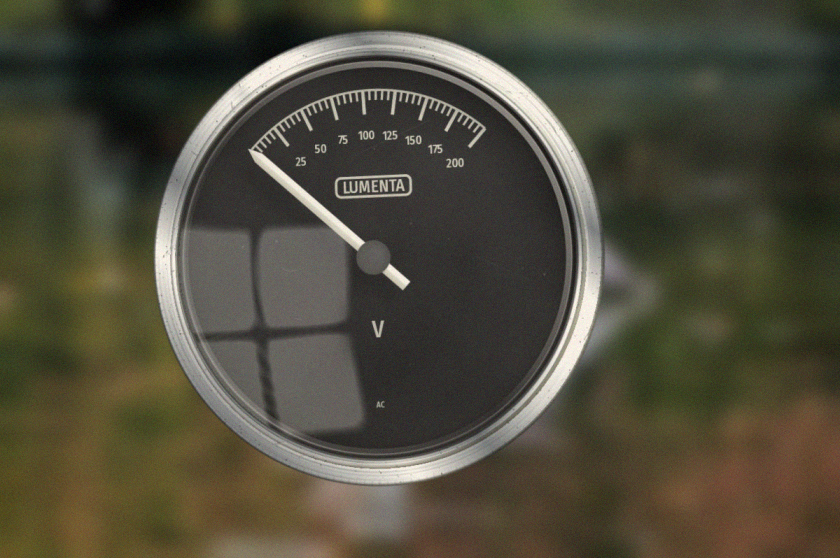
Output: 0,V
